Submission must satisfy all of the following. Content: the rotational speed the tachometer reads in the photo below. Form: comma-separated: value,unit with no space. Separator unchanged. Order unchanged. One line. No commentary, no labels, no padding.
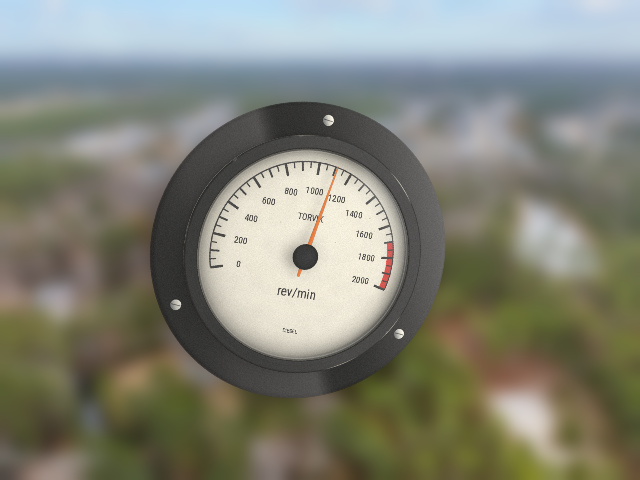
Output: 1100,rpm
